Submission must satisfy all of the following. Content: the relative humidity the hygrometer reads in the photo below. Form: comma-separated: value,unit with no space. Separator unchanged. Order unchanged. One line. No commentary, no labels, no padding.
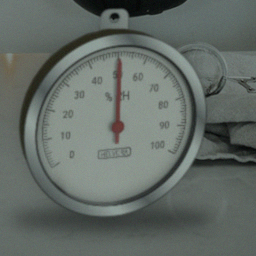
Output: 50,%
